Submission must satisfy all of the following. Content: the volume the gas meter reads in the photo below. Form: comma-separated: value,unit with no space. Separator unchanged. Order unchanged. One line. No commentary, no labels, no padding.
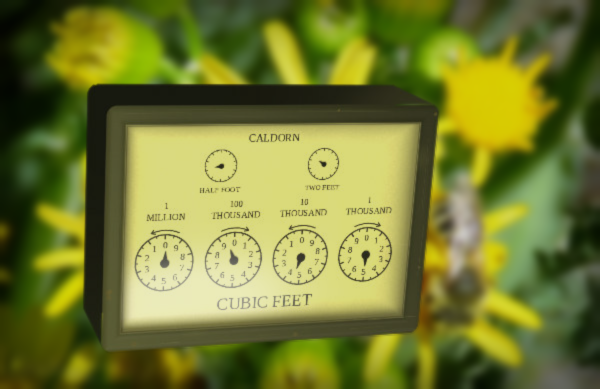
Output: 994500,ft³
